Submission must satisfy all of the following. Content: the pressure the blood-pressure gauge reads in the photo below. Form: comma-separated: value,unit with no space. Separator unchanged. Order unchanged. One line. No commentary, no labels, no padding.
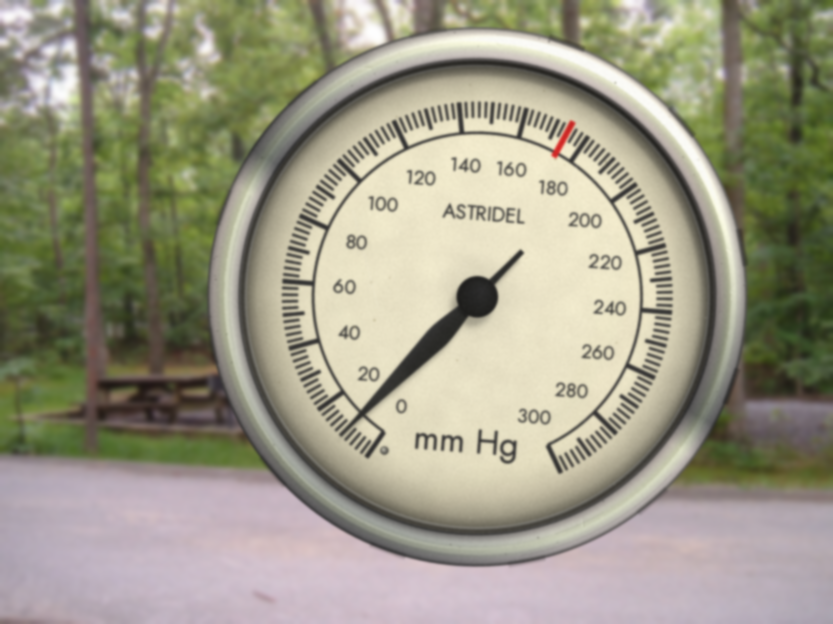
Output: 10,mmHg
